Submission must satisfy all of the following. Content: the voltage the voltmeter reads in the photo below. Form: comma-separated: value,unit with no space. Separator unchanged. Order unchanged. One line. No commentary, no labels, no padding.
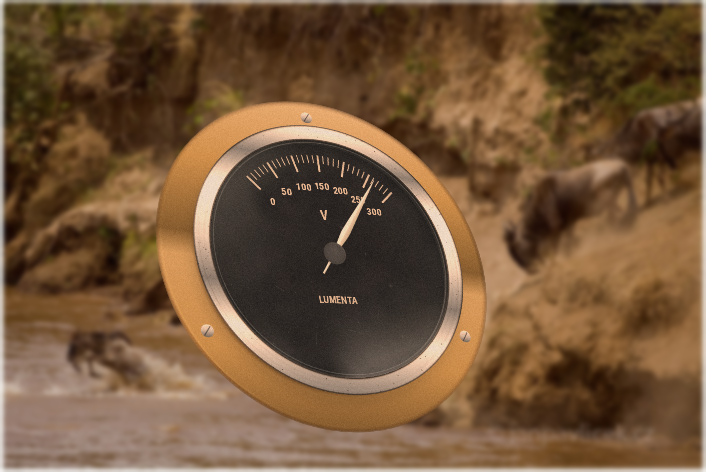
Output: 260,V
